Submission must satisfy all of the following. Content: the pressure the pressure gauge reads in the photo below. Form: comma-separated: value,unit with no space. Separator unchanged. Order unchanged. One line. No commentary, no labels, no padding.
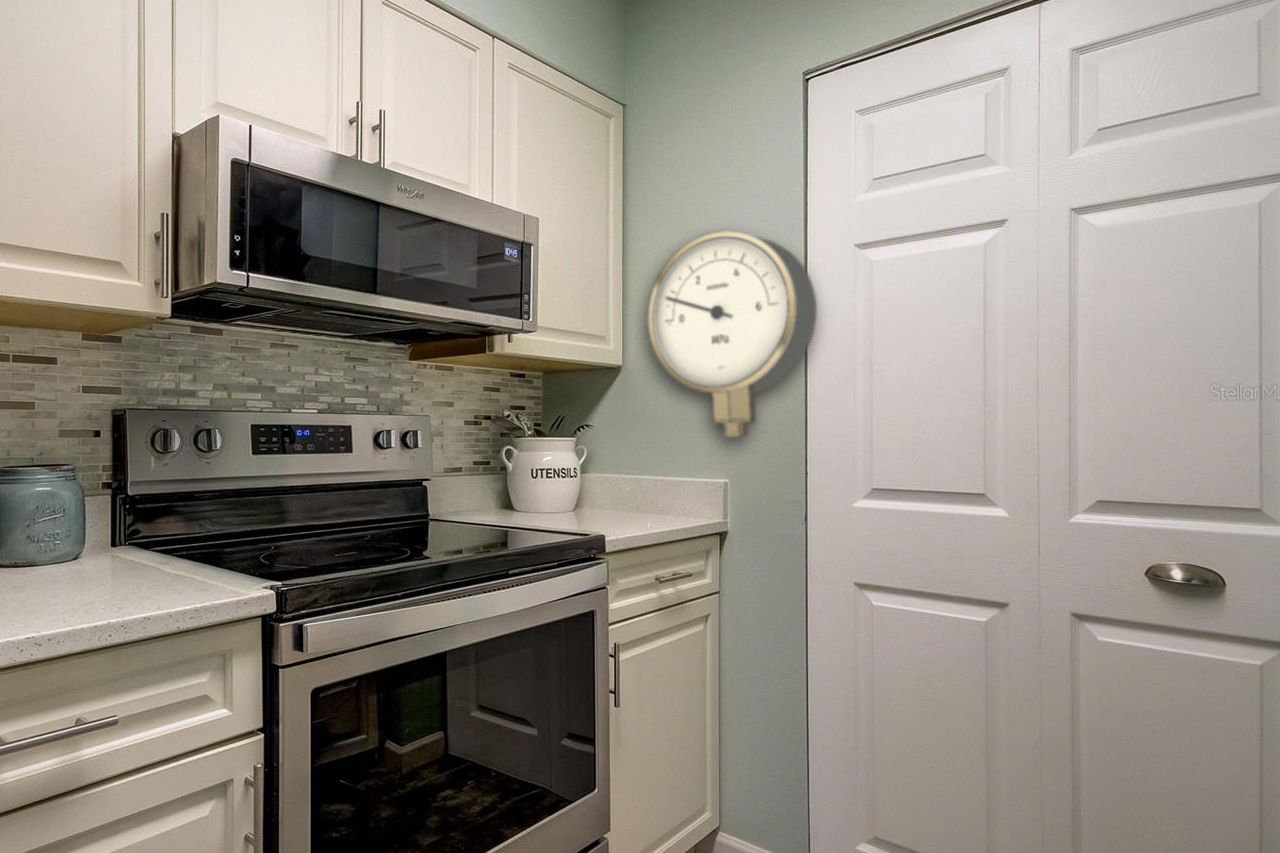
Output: 0.75,MPa
